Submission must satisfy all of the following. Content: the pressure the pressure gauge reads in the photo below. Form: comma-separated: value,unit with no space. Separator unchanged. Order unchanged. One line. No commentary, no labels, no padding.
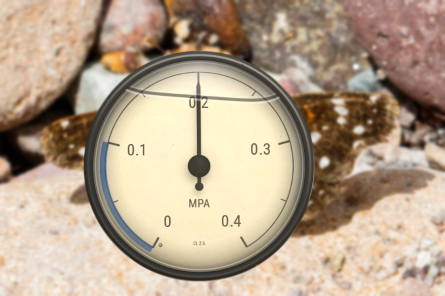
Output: 0.2,MPa
